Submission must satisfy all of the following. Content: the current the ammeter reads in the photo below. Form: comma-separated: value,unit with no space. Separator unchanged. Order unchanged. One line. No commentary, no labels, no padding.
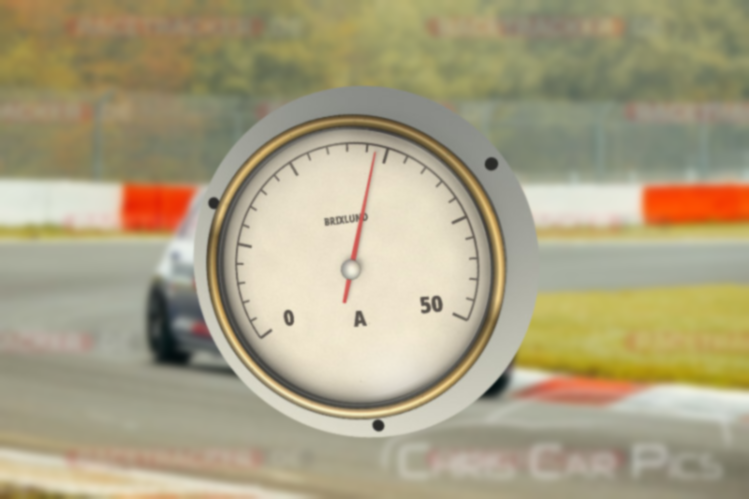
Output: 29,A
